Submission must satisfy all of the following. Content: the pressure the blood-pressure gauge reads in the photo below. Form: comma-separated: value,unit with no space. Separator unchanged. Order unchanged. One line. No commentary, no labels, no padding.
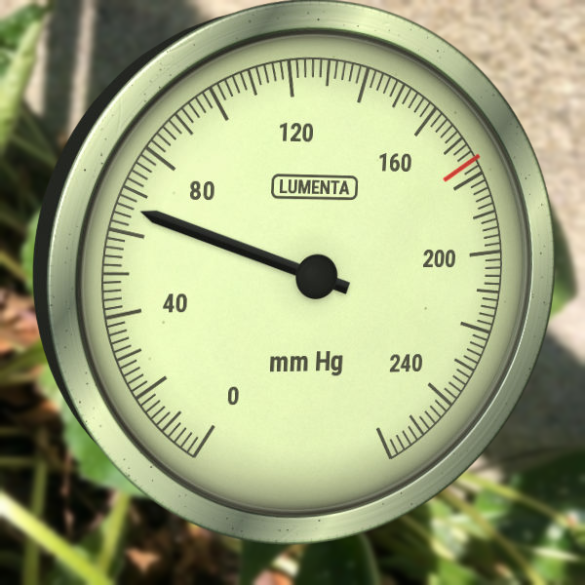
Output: 66,mmHg
